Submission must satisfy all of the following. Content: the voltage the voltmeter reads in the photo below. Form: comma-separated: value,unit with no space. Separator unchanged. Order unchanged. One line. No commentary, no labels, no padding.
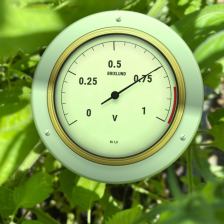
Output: 0.75,V
